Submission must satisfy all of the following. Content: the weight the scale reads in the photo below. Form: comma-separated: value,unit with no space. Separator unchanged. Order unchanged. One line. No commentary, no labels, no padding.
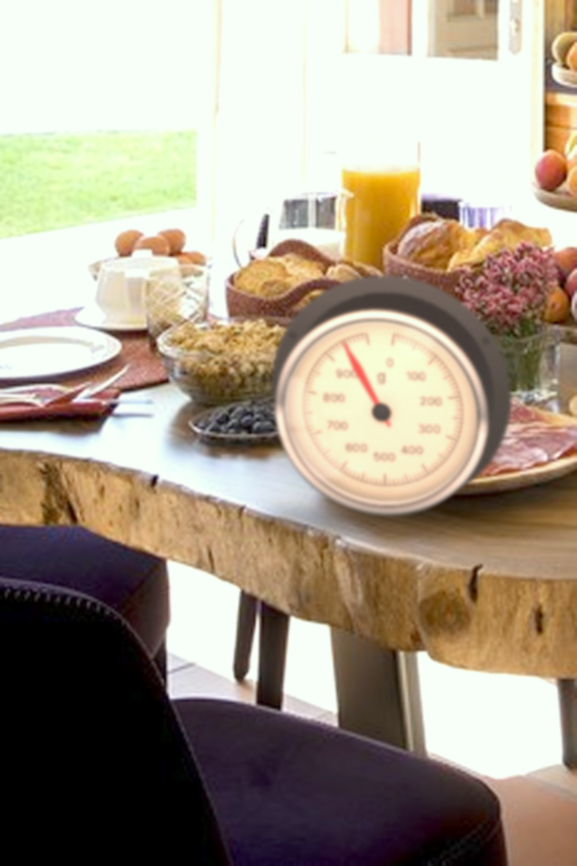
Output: 950,g
